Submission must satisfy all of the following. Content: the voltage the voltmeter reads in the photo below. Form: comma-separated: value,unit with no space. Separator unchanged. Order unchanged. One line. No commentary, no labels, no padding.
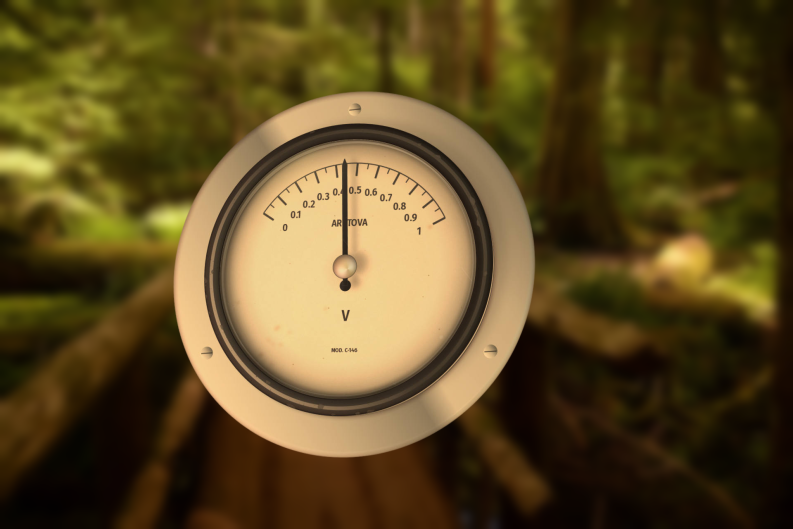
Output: 0.45,V
